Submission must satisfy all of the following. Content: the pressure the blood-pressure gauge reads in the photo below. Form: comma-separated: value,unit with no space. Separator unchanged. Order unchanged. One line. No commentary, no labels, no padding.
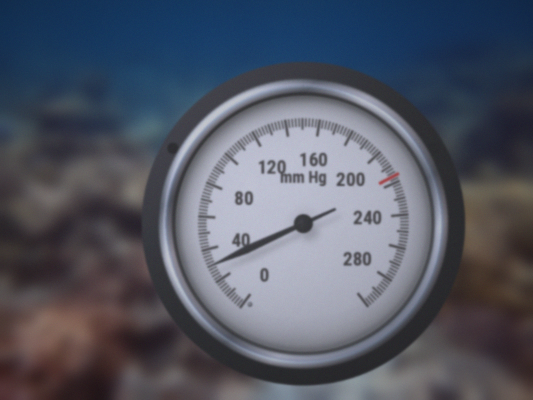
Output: 30,mmHg
